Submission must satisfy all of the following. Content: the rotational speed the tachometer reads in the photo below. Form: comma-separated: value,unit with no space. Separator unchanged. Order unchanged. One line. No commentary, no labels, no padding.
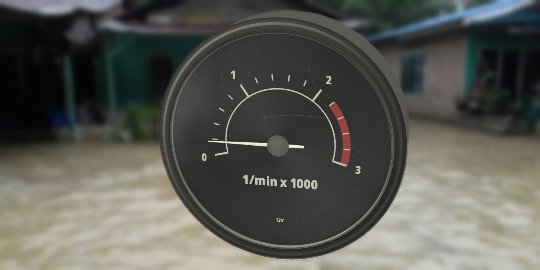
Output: 200,rpm
